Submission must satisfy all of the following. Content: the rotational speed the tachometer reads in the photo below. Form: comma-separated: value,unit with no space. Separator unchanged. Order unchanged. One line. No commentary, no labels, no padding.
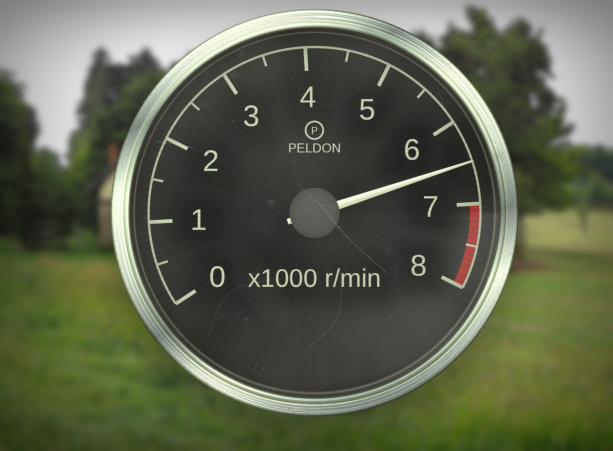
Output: 6500,rpm
